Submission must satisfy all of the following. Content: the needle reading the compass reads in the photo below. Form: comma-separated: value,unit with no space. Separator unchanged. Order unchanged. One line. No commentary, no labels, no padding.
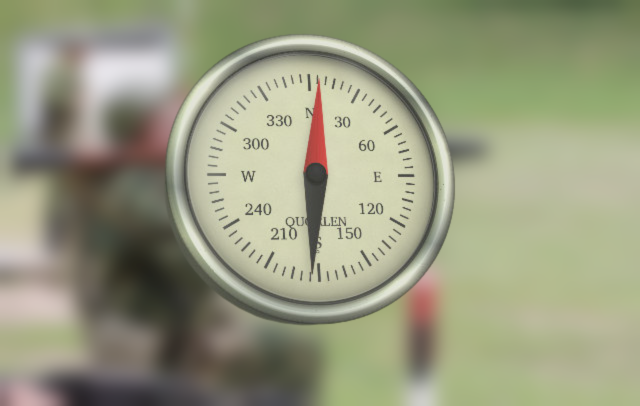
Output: 5,°
